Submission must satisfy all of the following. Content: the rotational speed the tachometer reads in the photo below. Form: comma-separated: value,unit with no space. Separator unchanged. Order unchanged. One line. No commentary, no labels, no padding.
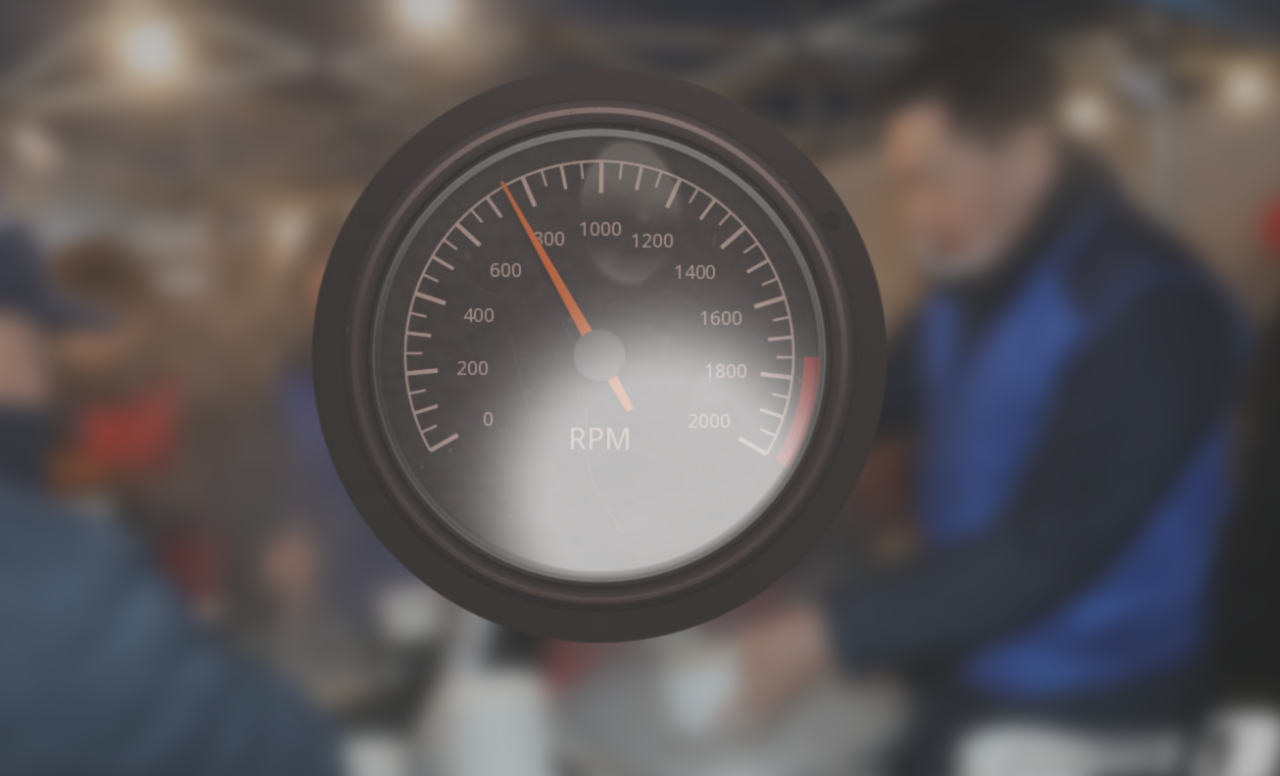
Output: 750,rpm
